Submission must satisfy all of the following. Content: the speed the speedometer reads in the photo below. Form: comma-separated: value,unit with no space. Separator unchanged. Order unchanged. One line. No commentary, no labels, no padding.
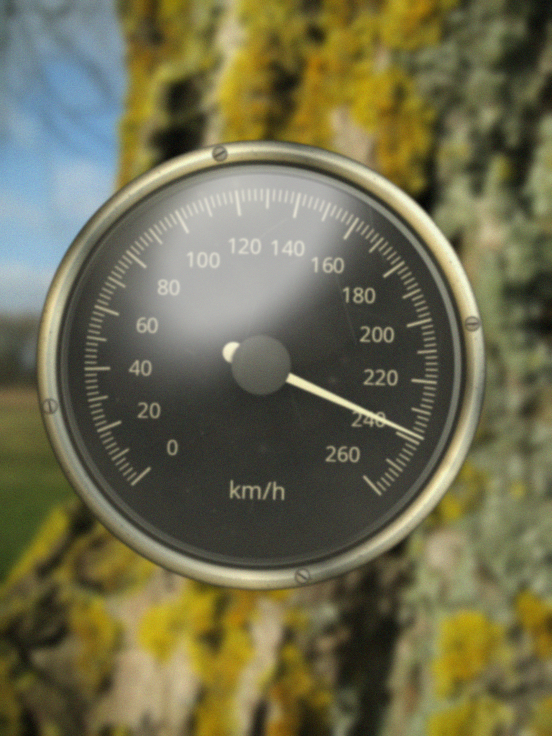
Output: 238,km/h
